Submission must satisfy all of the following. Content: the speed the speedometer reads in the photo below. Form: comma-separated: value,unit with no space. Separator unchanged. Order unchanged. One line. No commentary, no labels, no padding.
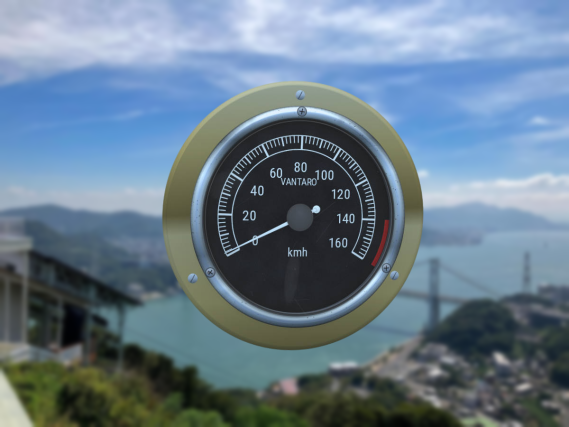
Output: 2,km/h
